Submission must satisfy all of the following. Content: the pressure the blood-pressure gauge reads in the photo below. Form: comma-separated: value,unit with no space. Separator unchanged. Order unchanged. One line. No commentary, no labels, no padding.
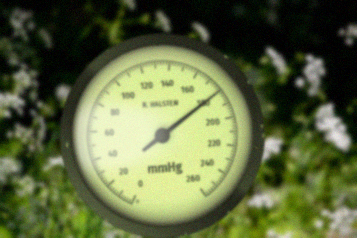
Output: 180,mmHg
